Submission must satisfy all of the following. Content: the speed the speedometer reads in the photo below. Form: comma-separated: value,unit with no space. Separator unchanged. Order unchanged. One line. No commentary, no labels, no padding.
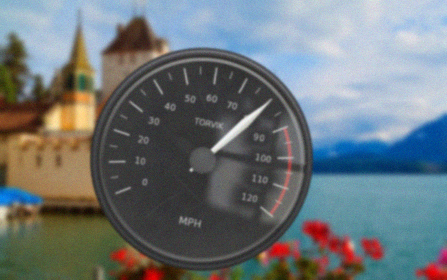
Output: 80,mph
